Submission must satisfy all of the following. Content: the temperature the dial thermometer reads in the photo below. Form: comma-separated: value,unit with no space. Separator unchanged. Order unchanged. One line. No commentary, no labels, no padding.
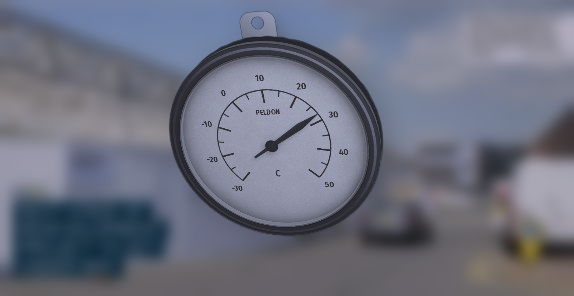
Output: 27.5,°C
